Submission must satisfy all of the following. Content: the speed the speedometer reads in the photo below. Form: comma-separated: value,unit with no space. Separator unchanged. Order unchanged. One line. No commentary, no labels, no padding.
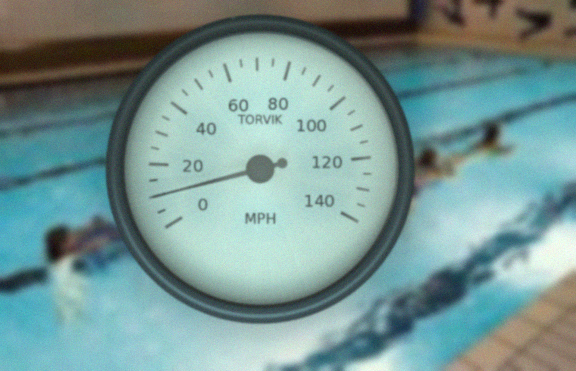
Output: 10,mph
